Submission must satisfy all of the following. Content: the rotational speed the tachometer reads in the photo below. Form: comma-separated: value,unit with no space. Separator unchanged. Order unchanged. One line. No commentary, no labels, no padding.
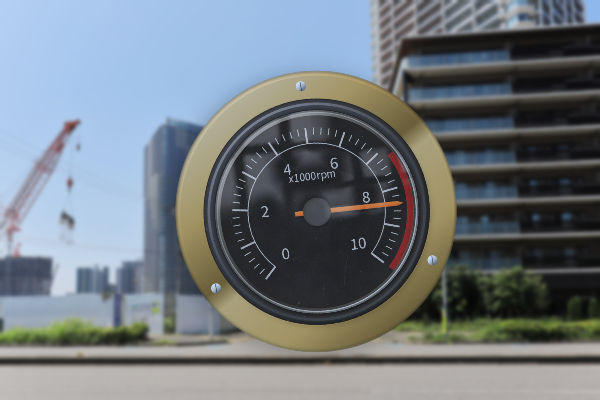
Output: 8400,rpm
